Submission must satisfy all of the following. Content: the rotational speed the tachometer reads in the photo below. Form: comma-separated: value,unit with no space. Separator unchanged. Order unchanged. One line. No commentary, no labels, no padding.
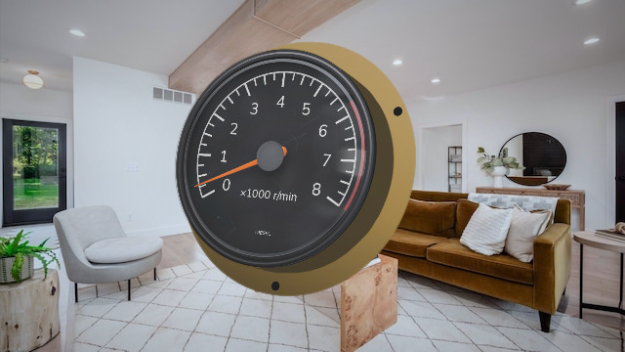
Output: 250,rpm
